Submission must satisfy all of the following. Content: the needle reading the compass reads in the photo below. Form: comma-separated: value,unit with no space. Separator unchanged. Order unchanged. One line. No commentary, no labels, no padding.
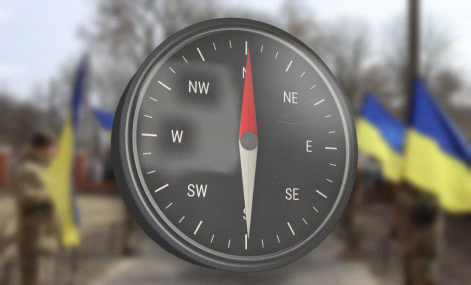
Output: 0,°
